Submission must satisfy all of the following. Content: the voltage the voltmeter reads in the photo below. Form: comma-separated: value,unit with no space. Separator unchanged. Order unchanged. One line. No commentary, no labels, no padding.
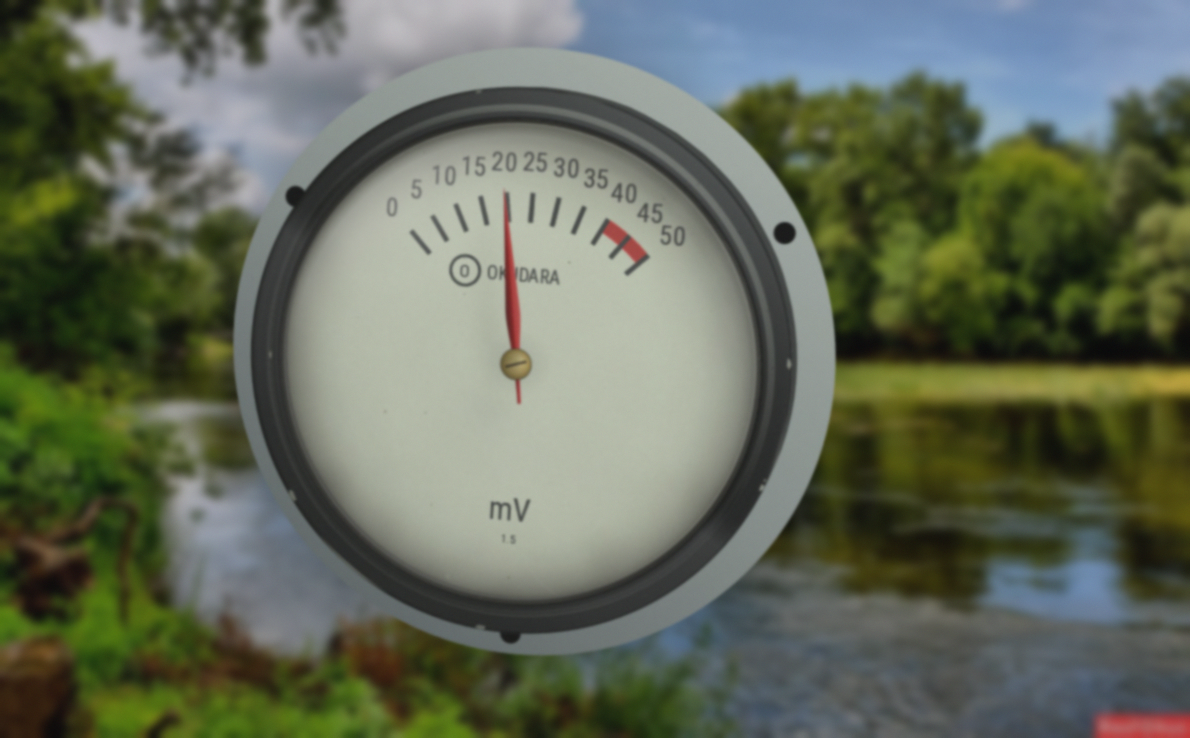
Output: 20,mV
